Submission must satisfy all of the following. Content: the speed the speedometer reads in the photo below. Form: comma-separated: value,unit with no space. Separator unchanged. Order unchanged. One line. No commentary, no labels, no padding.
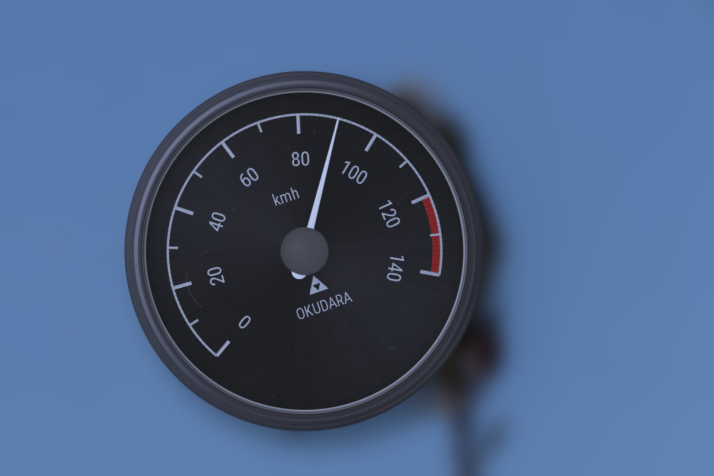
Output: 90,km/h
